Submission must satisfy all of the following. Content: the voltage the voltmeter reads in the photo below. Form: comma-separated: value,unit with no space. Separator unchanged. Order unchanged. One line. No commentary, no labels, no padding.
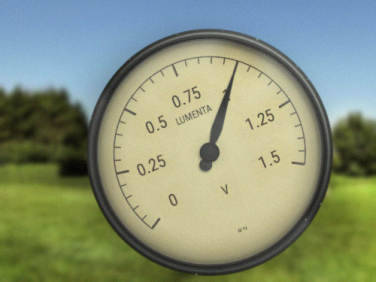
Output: 1,V
